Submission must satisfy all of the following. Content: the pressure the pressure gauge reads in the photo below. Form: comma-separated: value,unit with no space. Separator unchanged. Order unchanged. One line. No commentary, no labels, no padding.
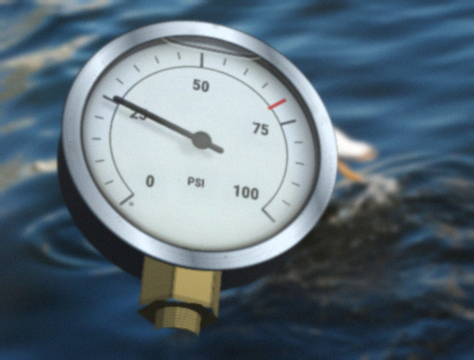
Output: 25,psi
